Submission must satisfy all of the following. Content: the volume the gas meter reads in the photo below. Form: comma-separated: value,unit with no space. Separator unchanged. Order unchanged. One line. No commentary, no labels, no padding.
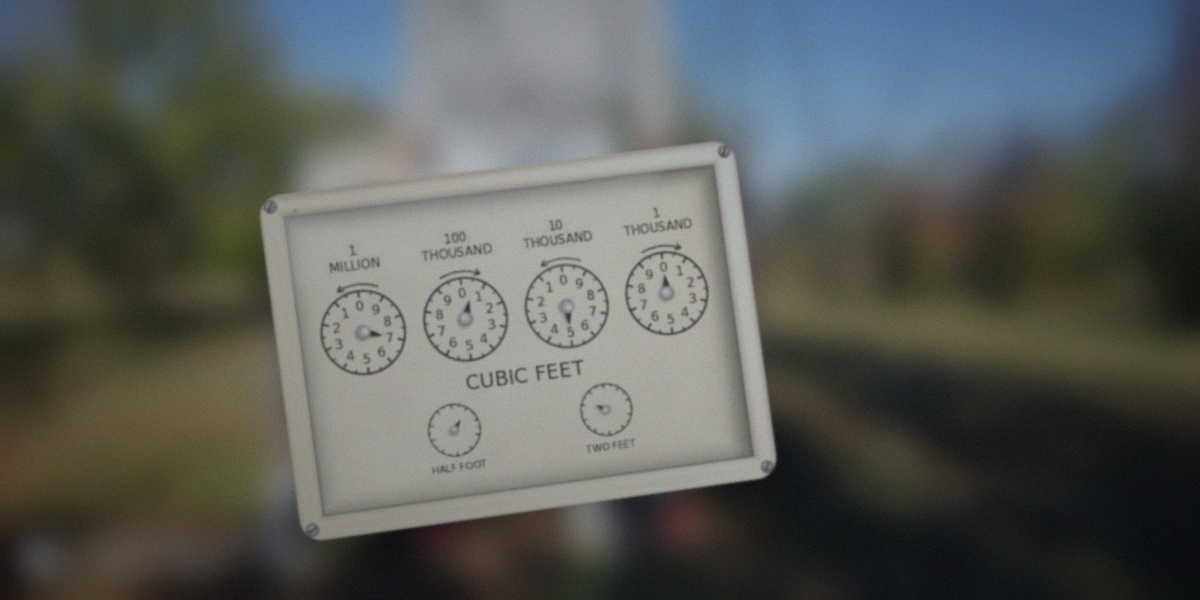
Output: 705000,ft³
